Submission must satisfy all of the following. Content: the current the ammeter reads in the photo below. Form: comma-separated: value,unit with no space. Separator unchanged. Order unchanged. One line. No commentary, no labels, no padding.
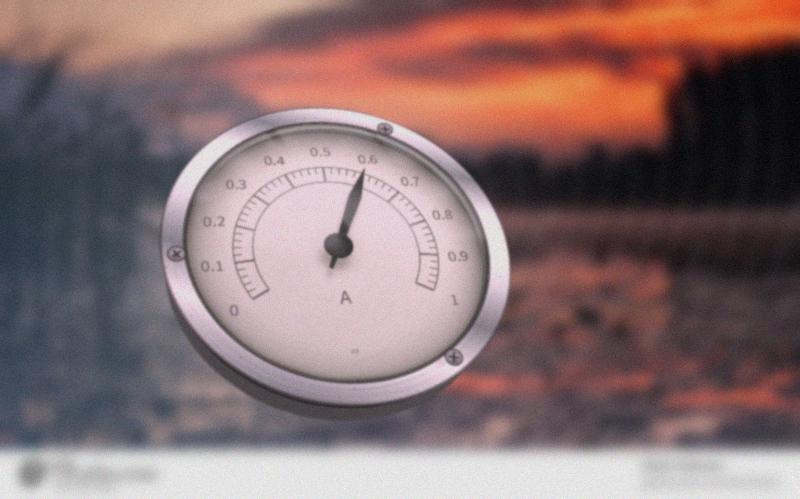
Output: 0.6,A
